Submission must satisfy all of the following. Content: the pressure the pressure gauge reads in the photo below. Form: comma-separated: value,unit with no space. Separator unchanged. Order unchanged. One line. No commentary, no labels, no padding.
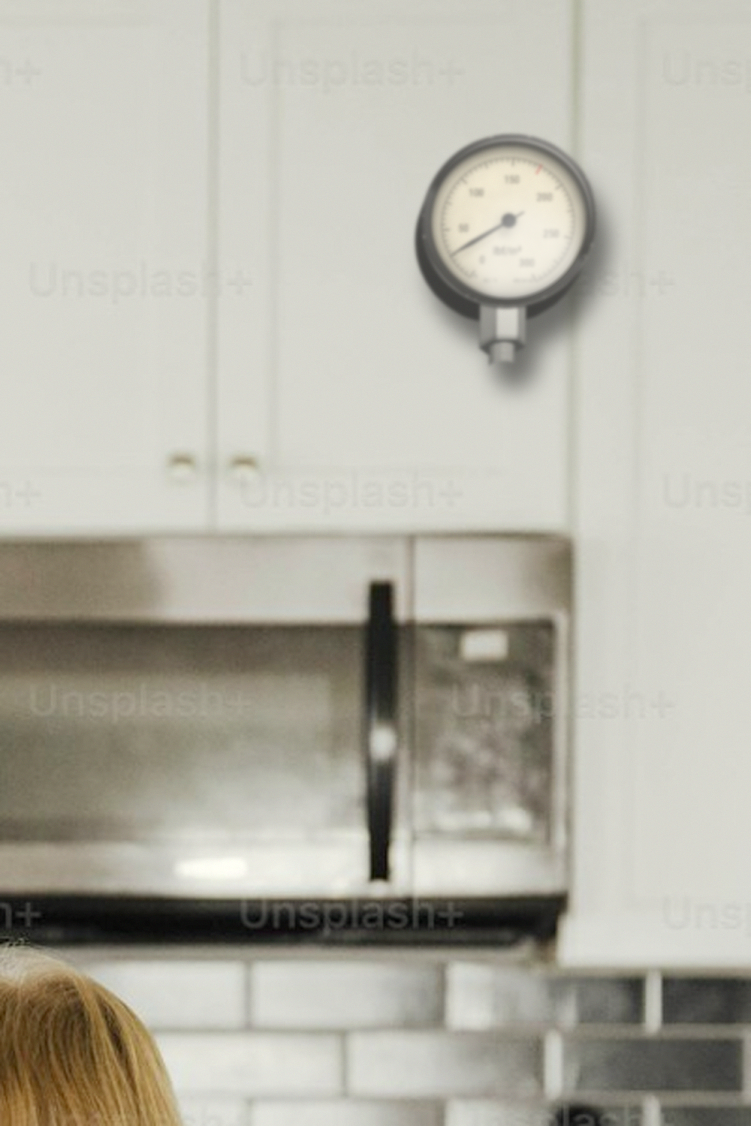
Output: 25,psi
